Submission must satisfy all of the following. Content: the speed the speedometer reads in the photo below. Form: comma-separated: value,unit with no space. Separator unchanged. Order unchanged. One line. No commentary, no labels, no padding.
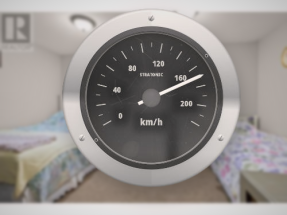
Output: 170,km/h
